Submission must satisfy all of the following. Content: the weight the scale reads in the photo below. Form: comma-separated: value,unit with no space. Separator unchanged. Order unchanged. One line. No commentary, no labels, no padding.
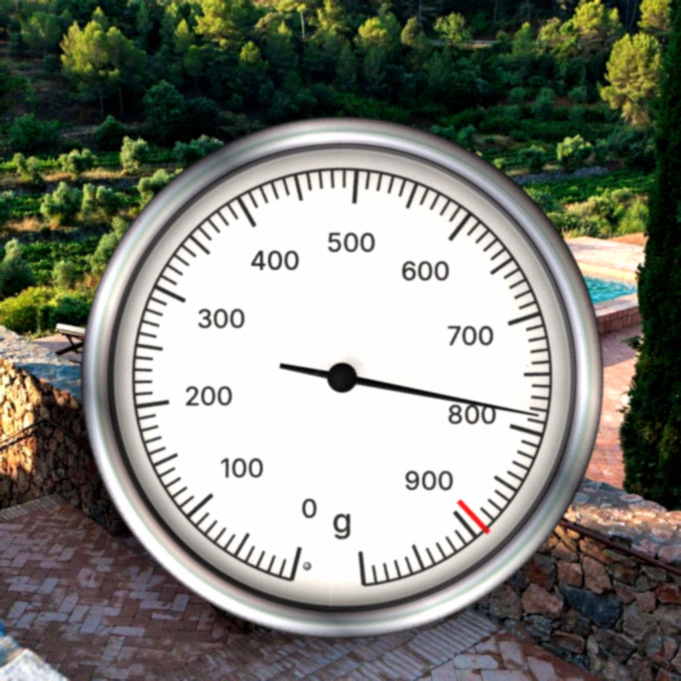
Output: 785,g
